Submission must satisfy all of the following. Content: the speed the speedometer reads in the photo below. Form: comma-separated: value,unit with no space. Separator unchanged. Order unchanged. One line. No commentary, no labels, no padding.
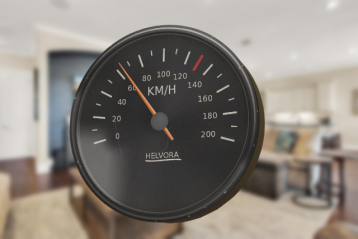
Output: 65,km/h
